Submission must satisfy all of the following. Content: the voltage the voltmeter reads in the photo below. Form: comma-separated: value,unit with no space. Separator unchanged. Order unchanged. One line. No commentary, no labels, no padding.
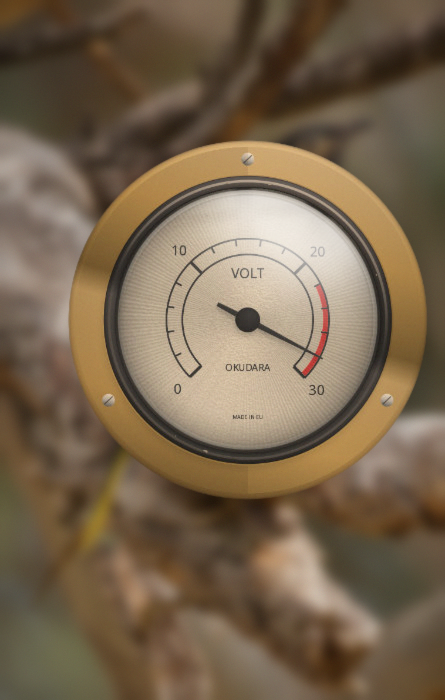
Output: 28,V
